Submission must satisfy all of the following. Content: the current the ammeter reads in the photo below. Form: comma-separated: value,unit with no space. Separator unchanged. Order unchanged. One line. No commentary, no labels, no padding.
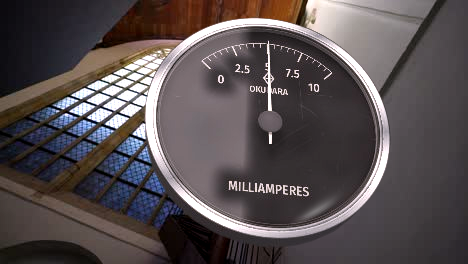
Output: 5,mA
